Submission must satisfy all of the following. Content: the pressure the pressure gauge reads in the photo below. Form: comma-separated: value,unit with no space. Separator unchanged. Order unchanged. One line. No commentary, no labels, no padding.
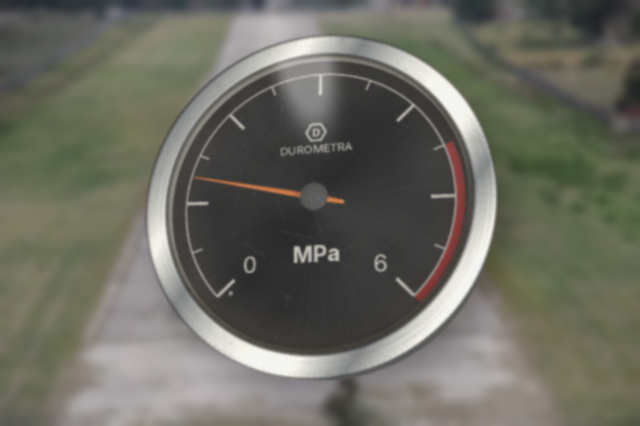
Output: 1.25,MPa
